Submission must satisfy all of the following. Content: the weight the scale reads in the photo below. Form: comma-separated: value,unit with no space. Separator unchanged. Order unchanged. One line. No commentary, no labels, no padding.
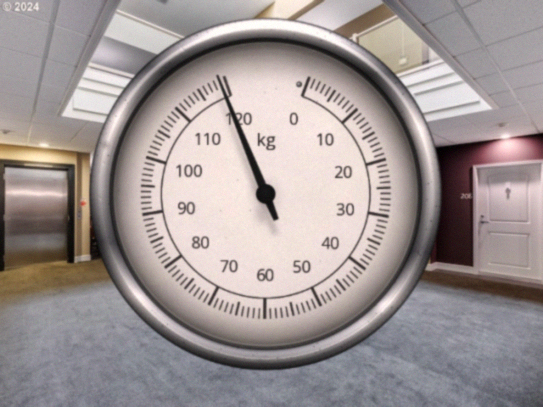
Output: 119,kg
